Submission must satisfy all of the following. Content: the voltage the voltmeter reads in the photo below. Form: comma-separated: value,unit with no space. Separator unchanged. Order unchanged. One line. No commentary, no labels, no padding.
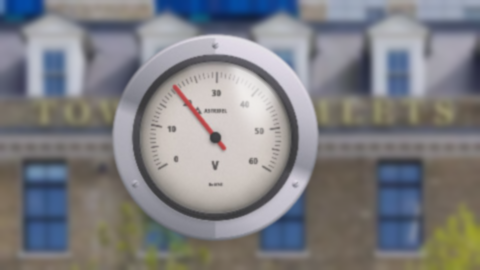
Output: 20,V
